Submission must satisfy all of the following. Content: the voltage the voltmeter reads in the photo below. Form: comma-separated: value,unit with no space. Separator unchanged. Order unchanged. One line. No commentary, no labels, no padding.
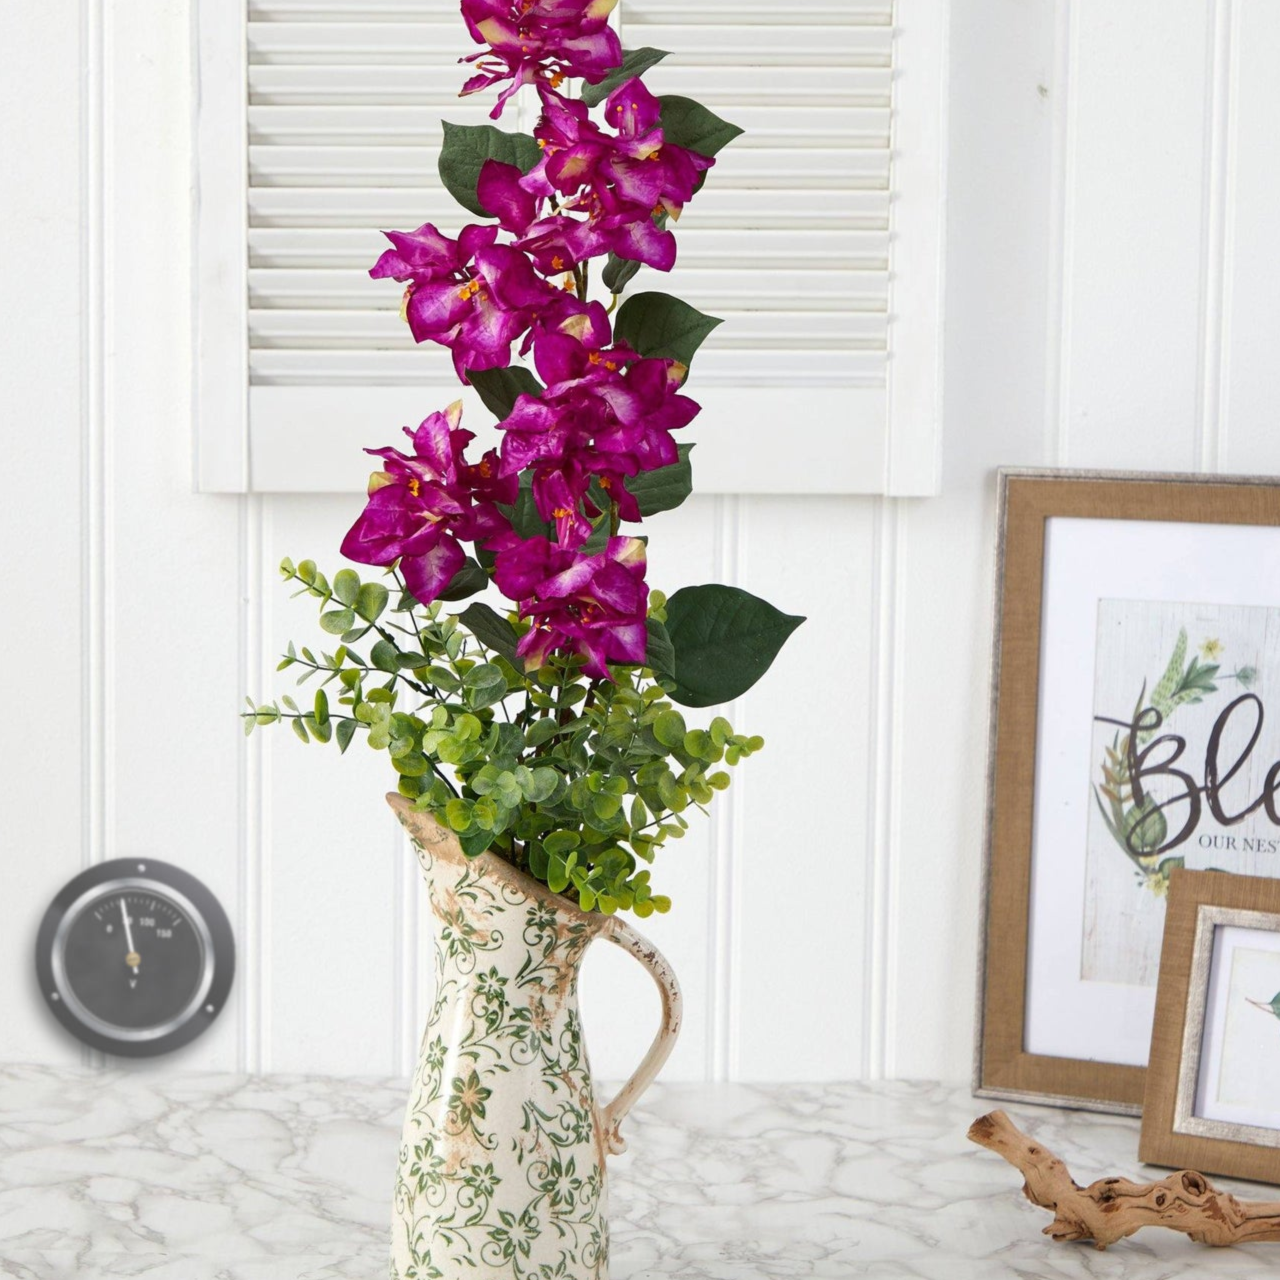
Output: 50,V
